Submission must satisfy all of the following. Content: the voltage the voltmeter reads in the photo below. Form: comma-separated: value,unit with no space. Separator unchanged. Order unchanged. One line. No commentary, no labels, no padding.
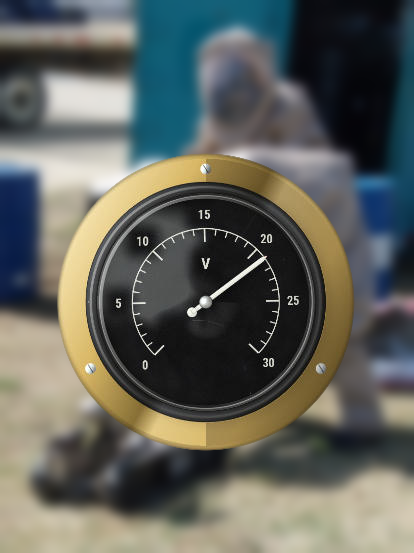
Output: 21,V
